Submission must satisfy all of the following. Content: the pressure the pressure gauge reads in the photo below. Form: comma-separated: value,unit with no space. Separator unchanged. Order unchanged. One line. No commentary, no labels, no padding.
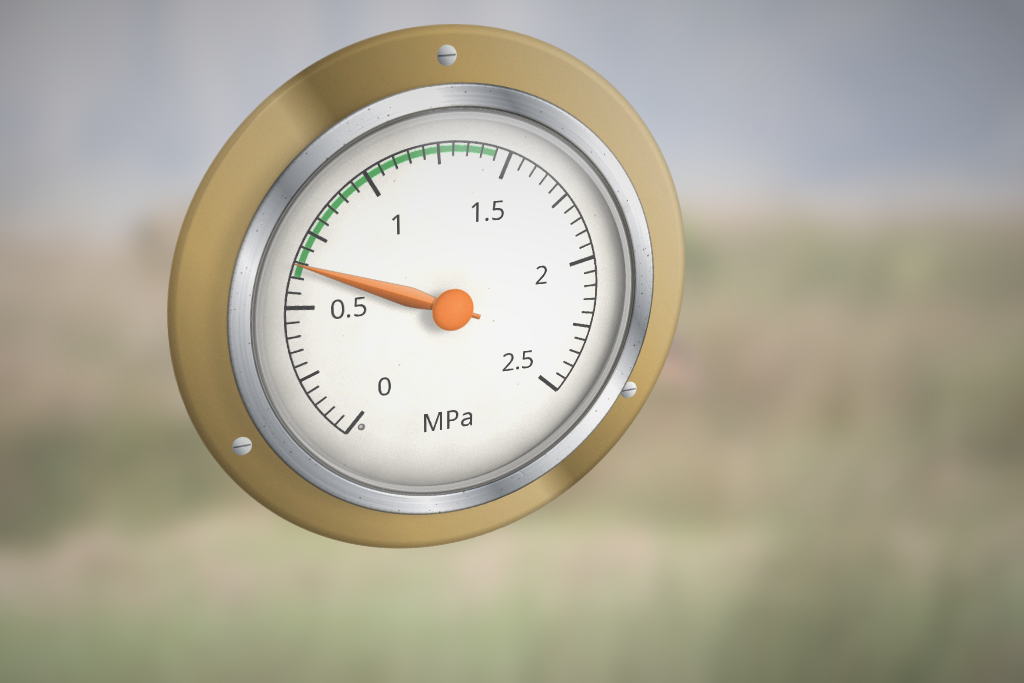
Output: 0.65,MPa
